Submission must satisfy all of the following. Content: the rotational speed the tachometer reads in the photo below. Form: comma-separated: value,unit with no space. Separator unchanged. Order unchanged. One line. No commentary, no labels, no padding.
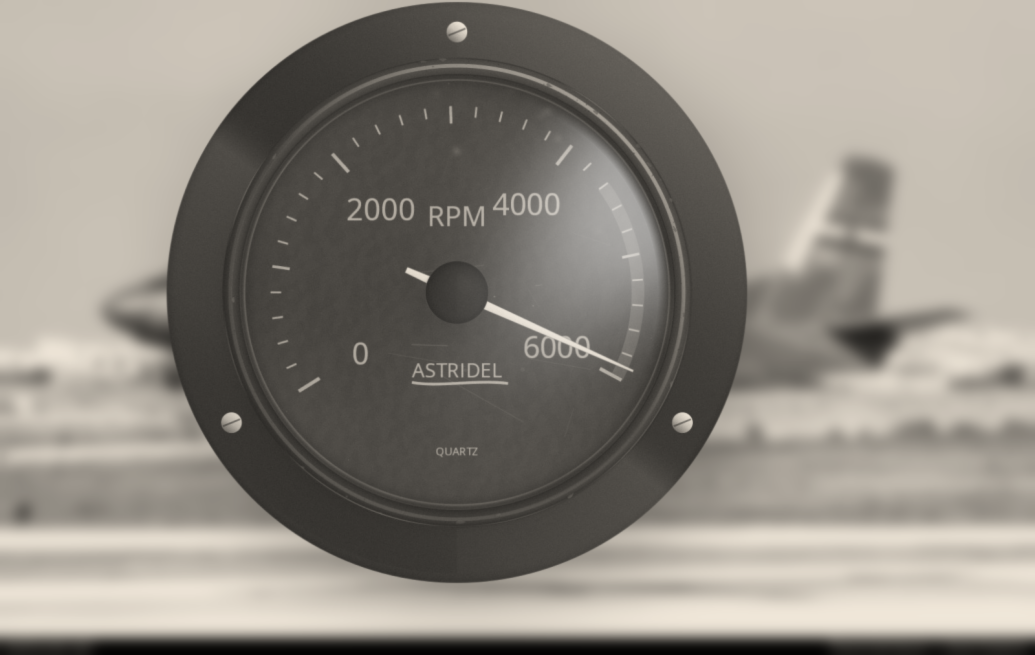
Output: 5900,rpm
